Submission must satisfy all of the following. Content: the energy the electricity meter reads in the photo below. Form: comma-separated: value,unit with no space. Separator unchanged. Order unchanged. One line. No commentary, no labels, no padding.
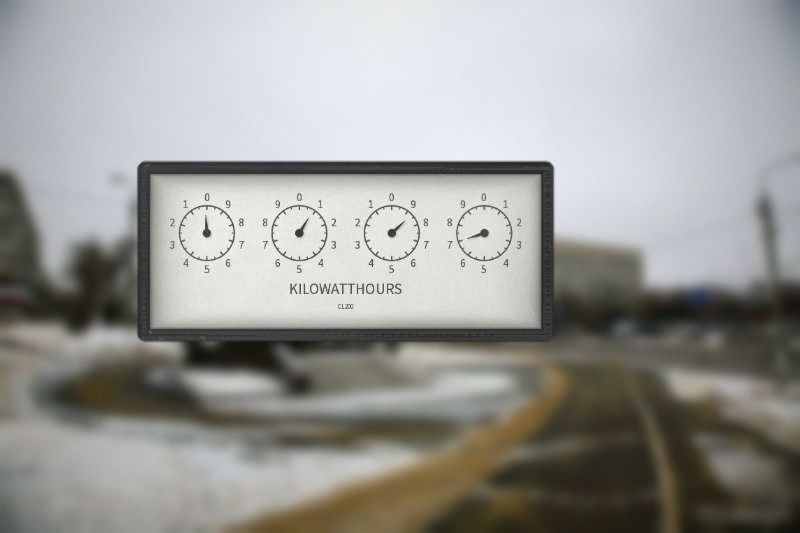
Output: 87,kWh
